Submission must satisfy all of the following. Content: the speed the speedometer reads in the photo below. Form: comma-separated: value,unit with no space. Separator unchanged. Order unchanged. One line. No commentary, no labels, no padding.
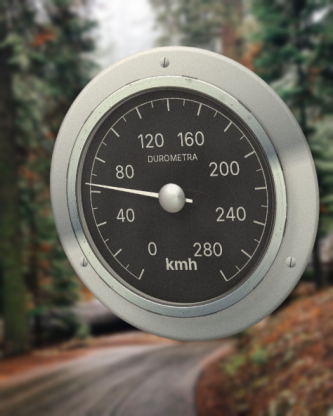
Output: 65,km/h
